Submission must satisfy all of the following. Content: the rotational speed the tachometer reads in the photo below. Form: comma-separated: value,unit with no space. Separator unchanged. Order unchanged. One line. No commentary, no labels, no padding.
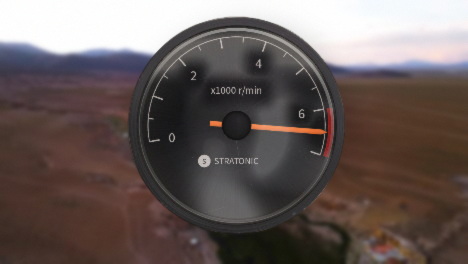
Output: 6500,rpm
